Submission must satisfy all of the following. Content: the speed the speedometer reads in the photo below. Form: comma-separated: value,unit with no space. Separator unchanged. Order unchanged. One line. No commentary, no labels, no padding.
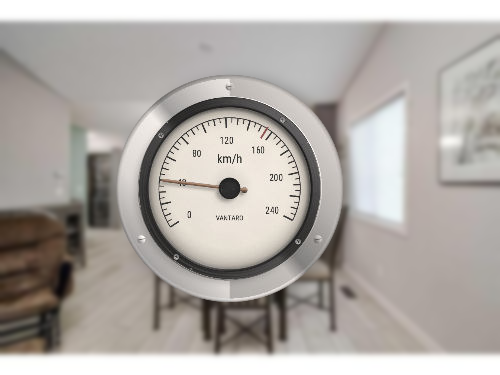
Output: 40,km/h
